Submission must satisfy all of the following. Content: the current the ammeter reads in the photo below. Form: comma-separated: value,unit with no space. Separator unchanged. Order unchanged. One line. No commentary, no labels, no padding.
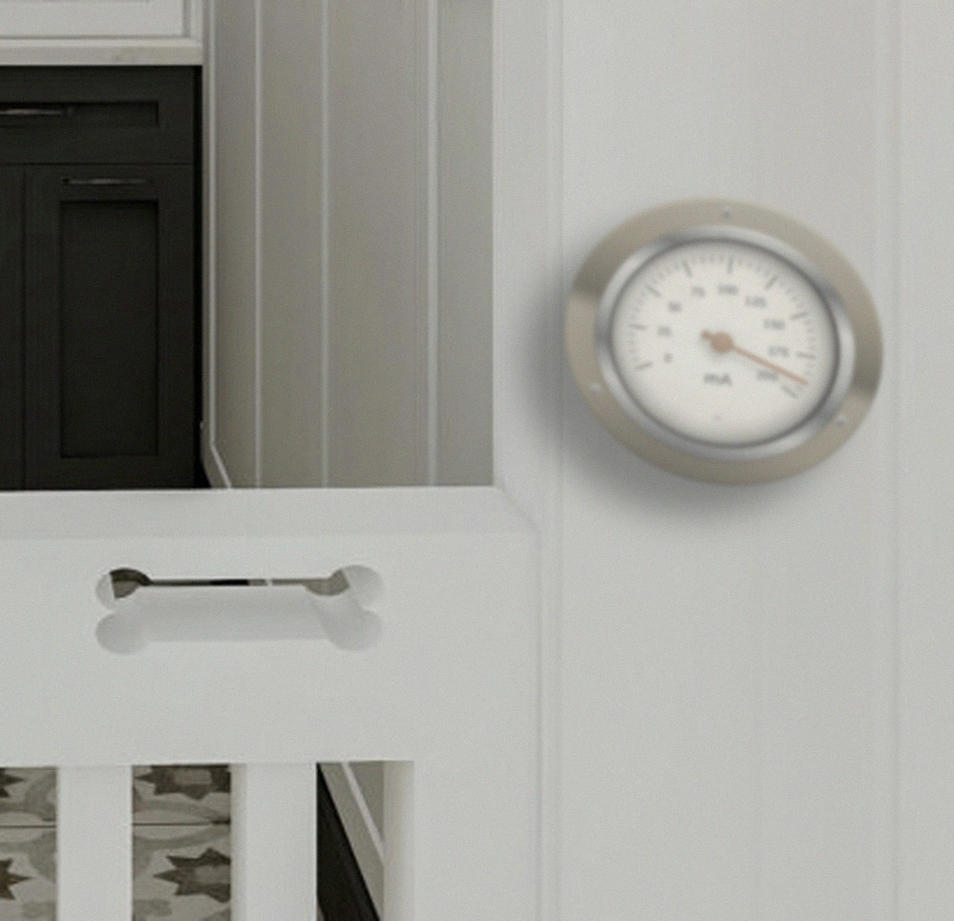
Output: 190,mA
